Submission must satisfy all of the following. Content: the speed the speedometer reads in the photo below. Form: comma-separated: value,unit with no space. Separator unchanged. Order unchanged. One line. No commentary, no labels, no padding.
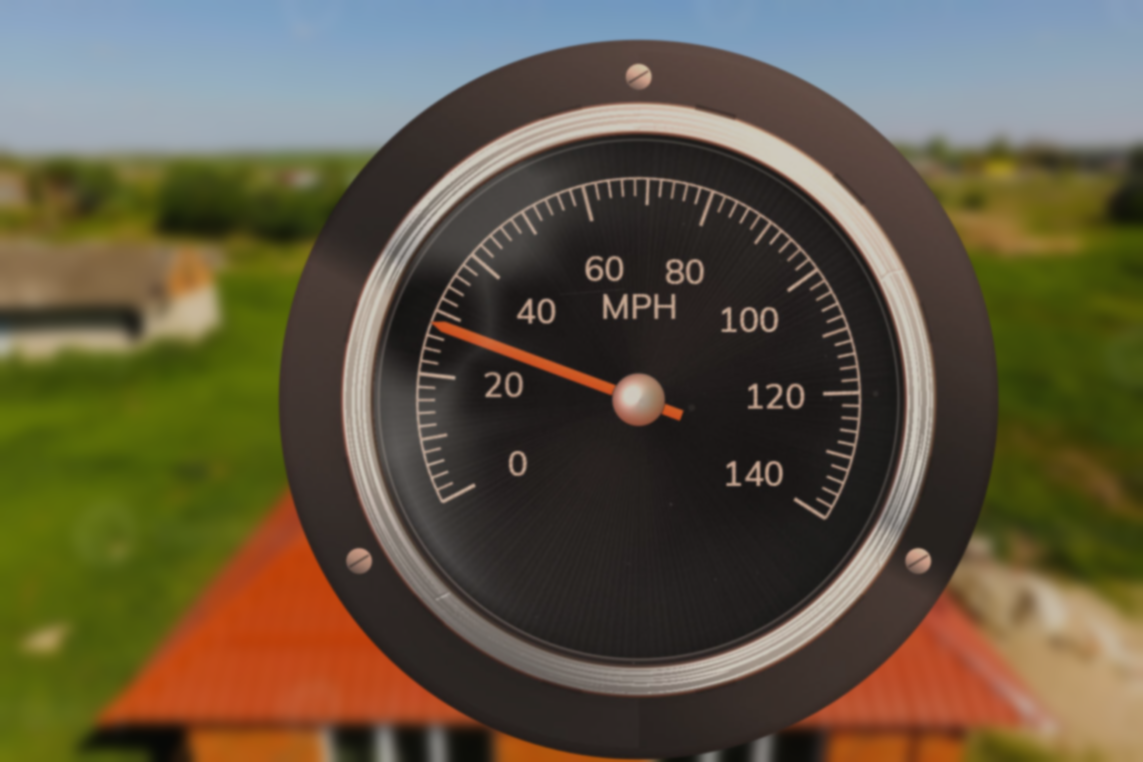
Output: 28,mph
